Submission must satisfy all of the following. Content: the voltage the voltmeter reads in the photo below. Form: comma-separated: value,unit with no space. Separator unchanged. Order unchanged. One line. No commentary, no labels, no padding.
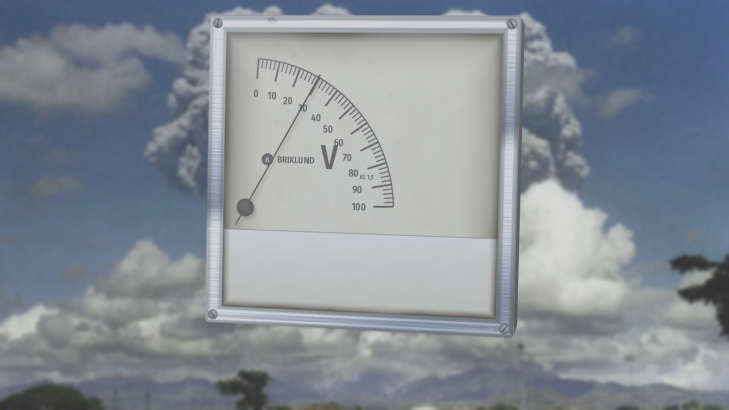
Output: 30,V
